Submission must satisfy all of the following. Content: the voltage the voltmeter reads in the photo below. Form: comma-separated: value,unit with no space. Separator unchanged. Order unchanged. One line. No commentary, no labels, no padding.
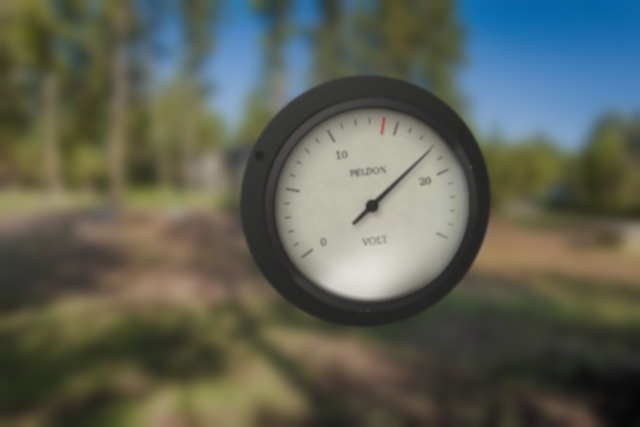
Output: 18,V
